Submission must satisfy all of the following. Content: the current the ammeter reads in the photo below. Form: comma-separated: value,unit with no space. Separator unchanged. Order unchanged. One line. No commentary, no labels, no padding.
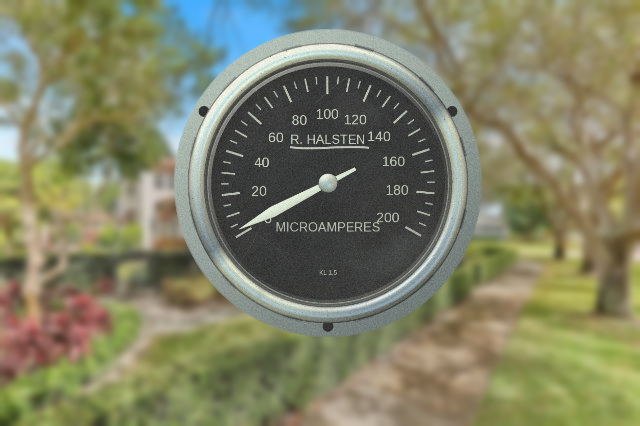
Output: 2.5,µA
